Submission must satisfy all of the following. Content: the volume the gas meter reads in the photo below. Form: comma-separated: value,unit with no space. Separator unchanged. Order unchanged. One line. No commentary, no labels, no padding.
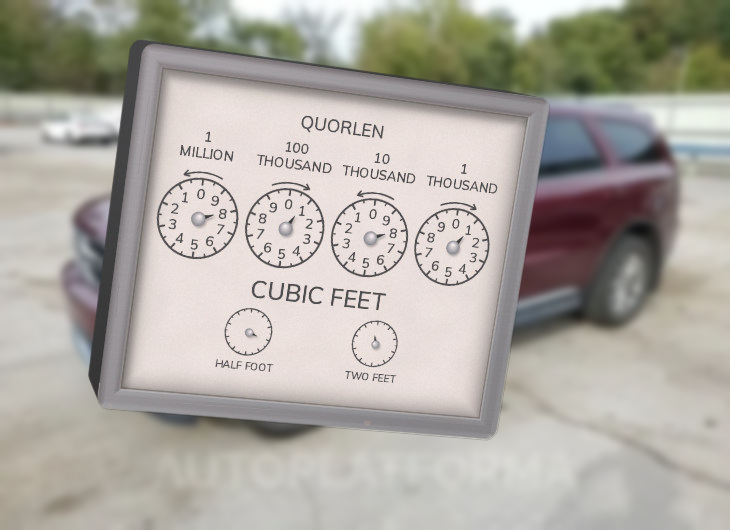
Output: 808100,ft³
